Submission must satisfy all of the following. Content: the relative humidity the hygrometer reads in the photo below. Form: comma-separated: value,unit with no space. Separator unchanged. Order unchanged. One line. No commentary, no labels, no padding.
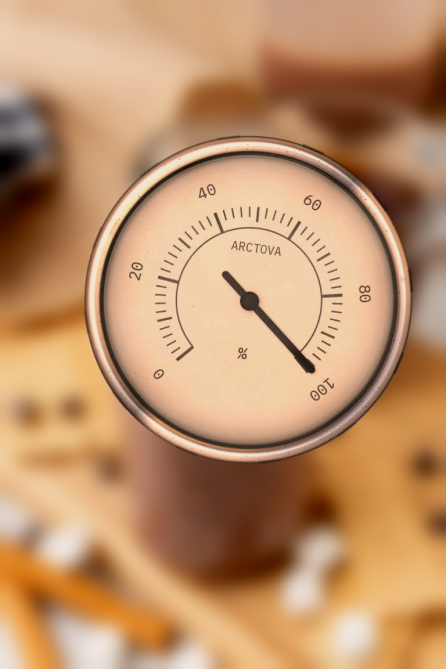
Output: 99,%
